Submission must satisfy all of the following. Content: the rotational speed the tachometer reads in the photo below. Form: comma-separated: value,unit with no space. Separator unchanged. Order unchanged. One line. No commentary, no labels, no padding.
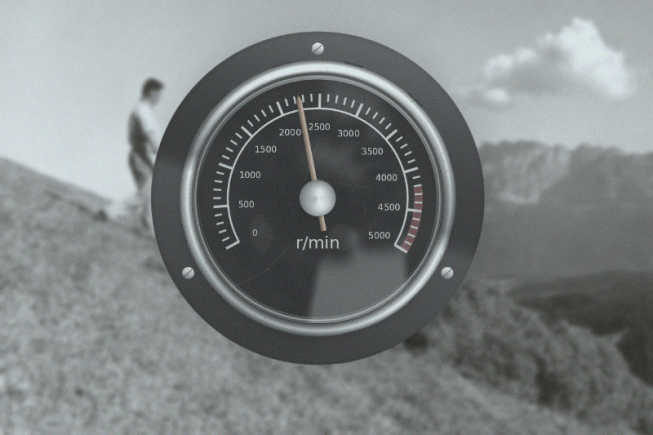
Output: 2250,rpm
